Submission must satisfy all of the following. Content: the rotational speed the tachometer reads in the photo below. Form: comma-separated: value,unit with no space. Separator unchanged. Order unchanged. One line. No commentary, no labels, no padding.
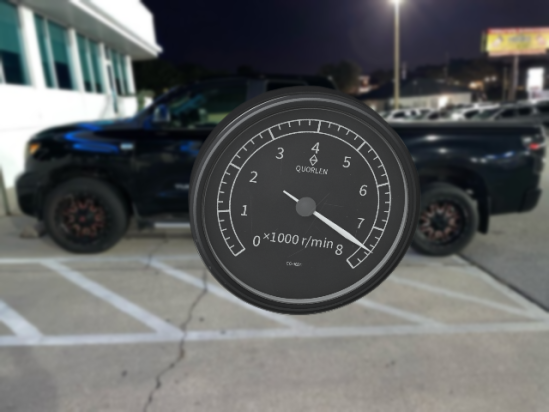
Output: 7500,rpm
